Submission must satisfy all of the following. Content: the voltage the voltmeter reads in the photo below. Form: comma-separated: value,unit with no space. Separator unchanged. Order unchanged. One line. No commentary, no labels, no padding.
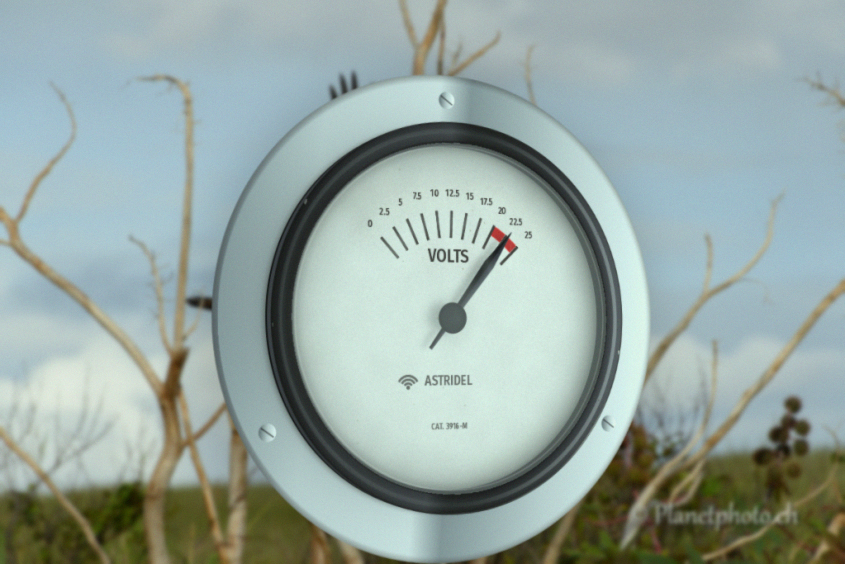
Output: 22.5,V
